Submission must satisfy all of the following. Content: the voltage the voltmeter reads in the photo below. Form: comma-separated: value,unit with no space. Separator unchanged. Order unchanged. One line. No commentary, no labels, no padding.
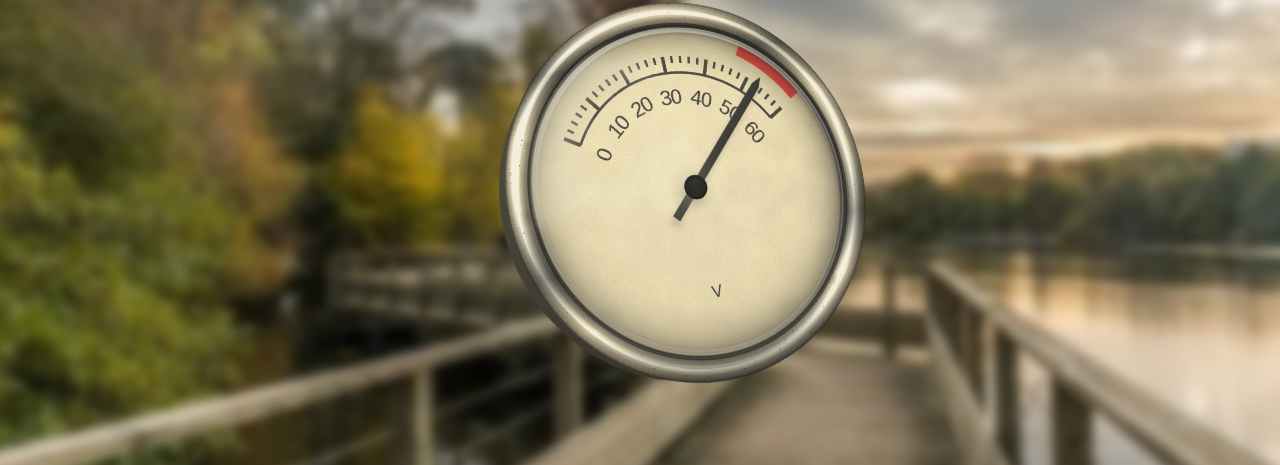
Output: 52,V
